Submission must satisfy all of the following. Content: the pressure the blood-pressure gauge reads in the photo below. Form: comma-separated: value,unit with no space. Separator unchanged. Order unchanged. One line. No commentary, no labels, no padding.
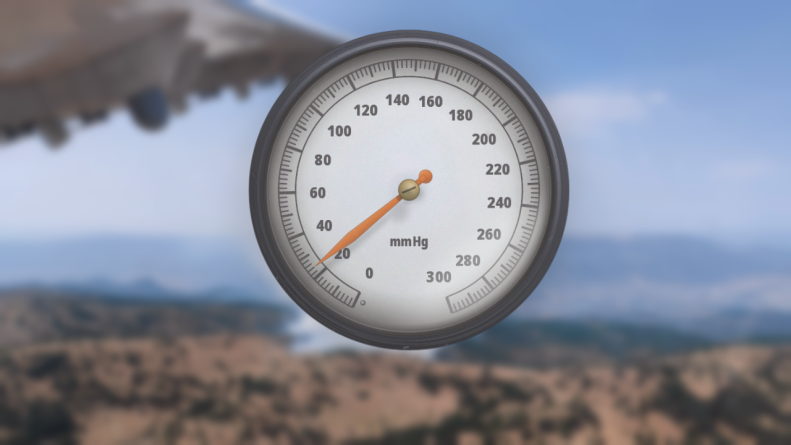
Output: 24,mmHg
